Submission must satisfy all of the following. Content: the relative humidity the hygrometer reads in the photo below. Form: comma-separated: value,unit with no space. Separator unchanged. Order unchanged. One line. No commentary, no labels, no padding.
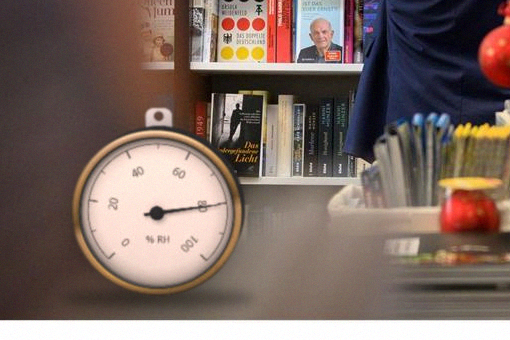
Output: 80,%
